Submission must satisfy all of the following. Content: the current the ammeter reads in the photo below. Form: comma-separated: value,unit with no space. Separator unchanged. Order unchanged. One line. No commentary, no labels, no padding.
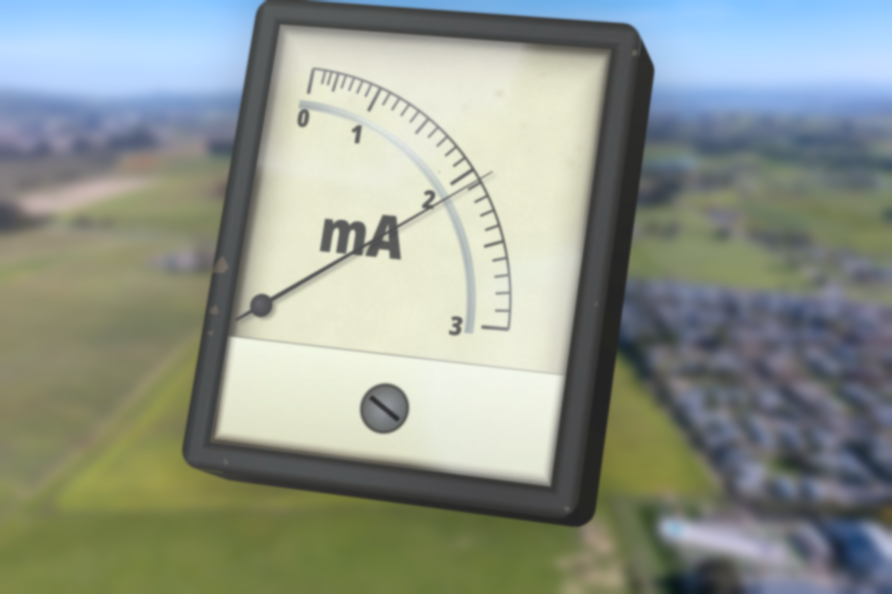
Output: 2.1,mA
